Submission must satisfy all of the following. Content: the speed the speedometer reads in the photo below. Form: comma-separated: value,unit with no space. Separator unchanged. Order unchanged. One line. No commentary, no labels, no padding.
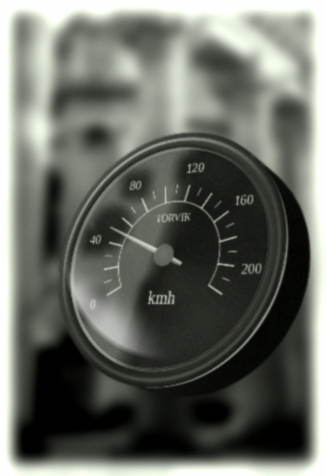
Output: 50,km/h
